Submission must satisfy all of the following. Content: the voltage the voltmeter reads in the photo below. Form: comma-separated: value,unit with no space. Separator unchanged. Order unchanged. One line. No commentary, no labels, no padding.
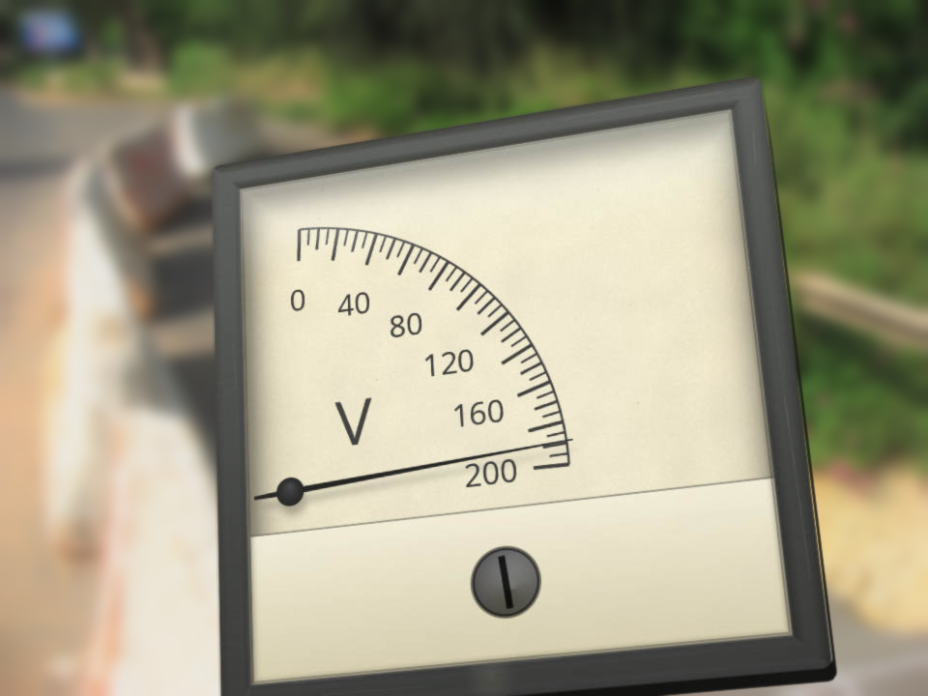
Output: 190,V
